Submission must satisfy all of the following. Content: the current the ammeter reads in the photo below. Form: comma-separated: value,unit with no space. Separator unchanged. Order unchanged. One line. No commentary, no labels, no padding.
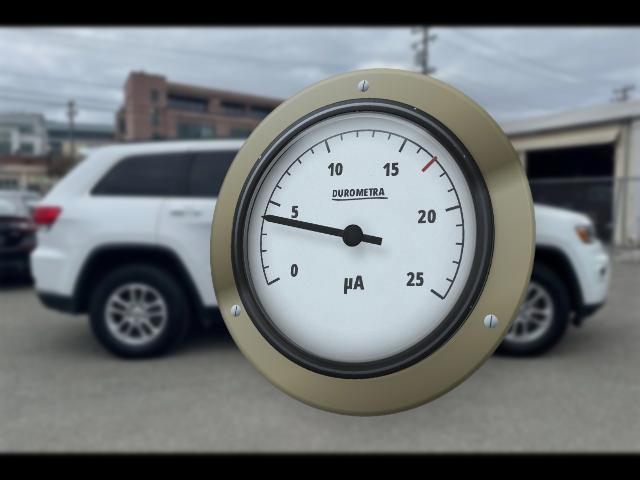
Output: 4,µA
